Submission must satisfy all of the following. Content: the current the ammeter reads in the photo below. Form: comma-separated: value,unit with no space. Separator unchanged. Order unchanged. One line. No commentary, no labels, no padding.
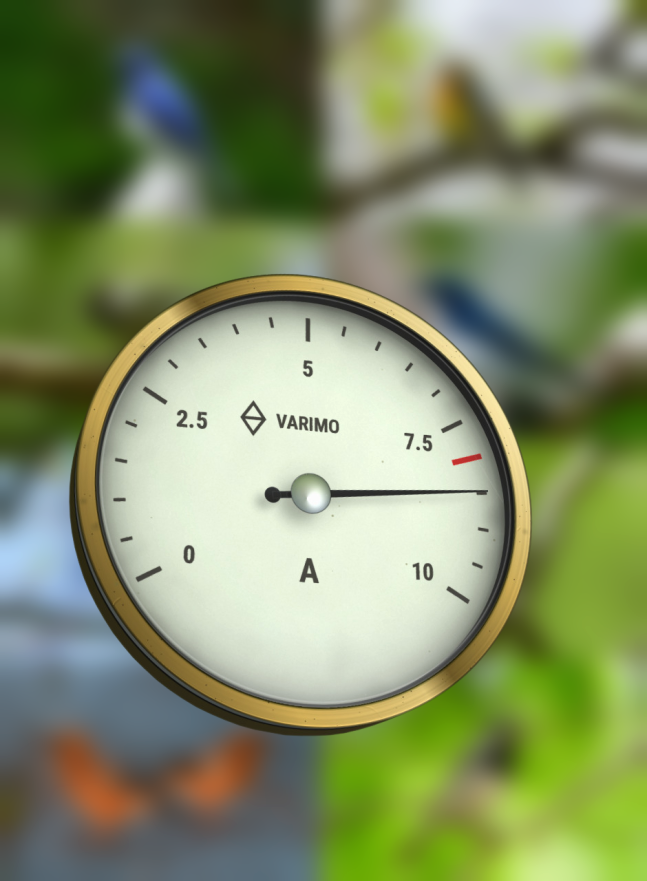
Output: 8.5,A
